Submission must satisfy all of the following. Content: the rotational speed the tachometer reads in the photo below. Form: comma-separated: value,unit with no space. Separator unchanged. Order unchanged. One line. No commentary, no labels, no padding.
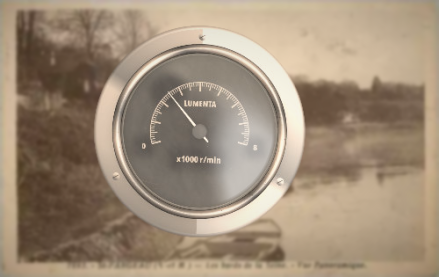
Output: 2500,rpm
